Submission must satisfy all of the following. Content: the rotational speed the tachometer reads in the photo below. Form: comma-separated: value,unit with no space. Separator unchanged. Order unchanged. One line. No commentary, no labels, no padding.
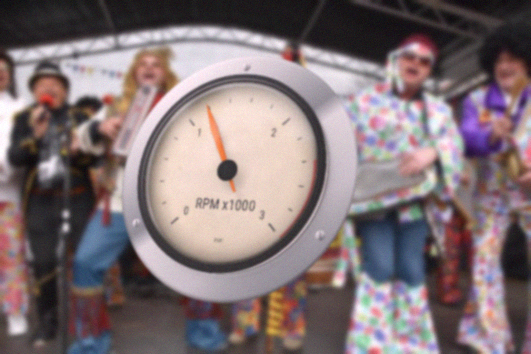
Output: 1200,rpm
